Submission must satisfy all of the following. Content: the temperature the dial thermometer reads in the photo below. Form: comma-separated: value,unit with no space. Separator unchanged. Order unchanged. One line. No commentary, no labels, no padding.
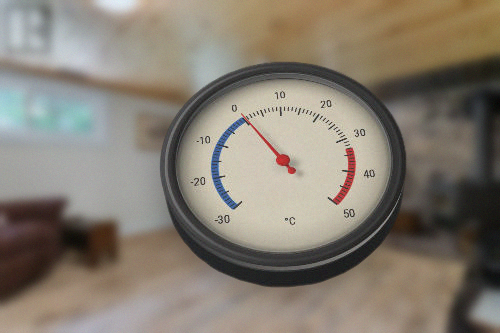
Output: 0,°C
